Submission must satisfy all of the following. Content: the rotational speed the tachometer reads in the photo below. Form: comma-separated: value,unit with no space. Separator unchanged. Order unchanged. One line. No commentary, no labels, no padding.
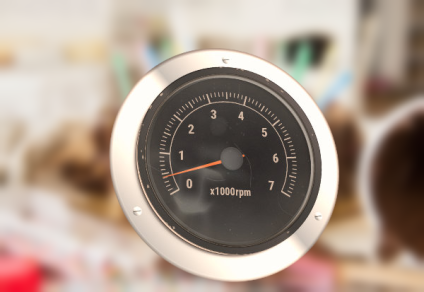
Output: 400,rpm
